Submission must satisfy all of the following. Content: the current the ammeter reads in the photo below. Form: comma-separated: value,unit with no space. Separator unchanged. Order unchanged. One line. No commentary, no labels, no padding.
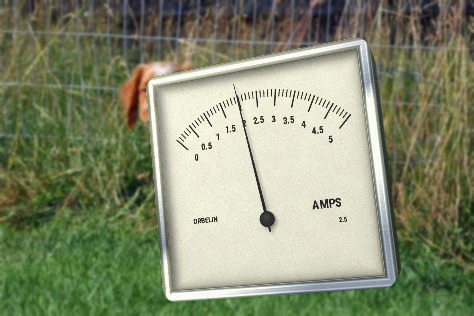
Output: 2,A
